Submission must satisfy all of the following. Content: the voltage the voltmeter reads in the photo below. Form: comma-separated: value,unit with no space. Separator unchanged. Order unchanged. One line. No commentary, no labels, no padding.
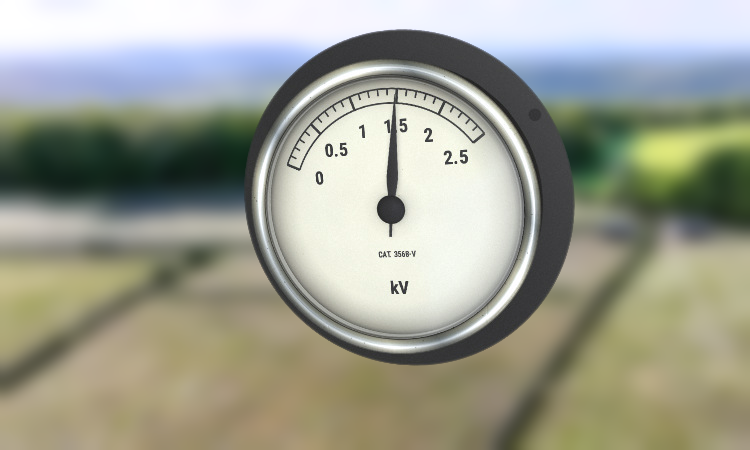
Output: 1.5,kV
